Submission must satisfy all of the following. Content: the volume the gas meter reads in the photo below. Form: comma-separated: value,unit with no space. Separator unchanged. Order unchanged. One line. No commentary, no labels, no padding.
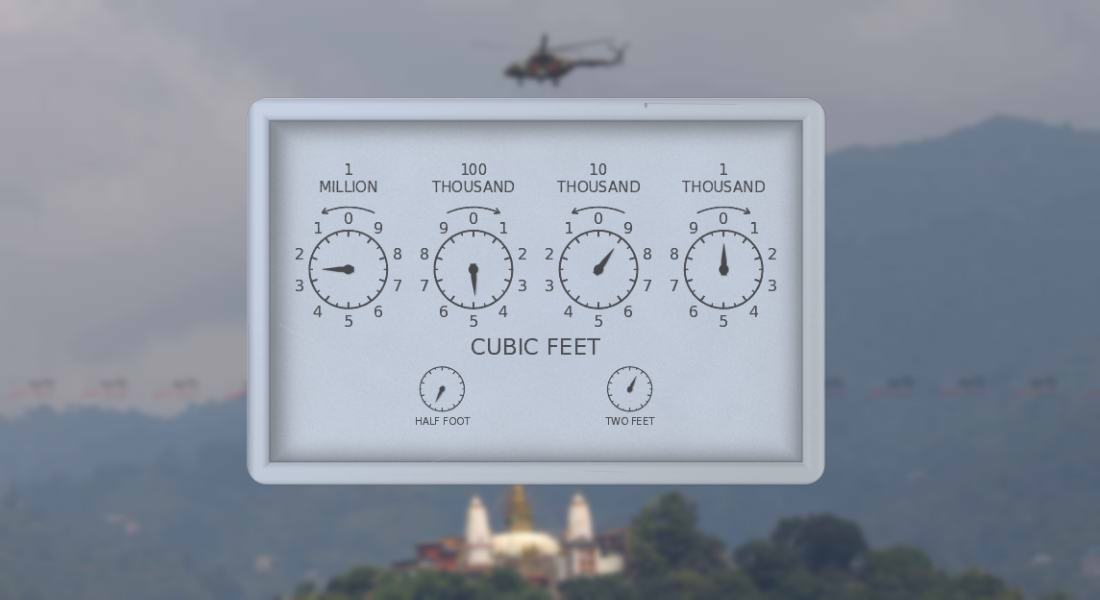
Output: 249000,ft³
